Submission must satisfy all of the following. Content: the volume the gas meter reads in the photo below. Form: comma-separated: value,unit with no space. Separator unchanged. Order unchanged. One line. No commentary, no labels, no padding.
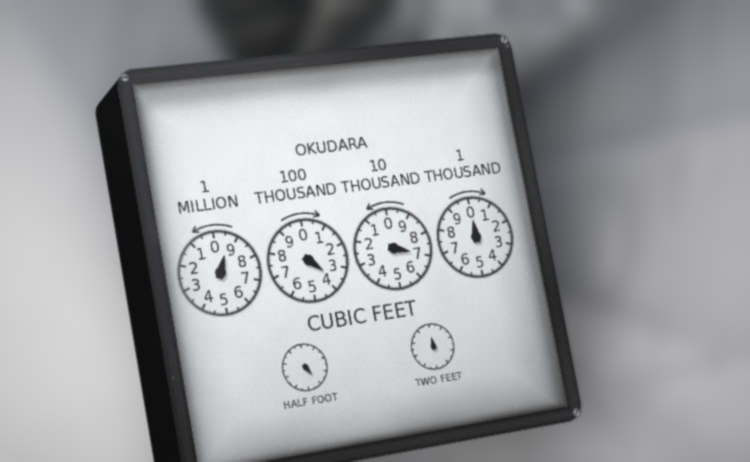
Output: 937000,ft³
